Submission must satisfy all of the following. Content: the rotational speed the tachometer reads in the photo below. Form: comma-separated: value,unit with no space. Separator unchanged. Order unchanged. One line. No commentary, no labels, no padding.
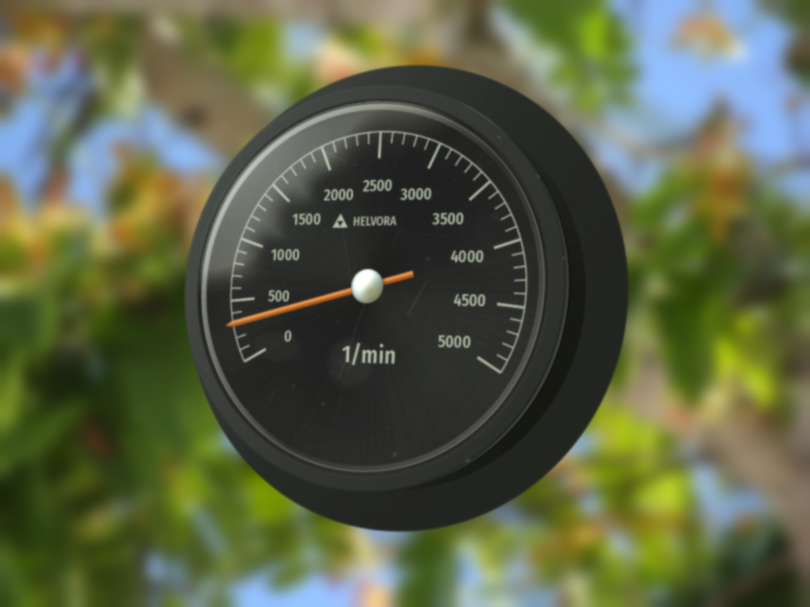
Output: 300,rpm
